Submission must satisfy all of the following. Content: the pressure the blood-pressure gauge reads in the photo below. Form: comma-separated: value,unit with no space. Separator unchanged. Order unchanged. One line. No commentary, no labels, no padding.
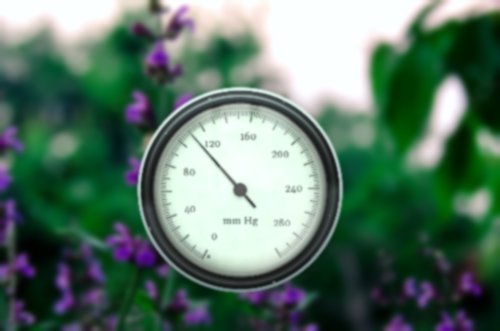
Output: 110,mmHg
